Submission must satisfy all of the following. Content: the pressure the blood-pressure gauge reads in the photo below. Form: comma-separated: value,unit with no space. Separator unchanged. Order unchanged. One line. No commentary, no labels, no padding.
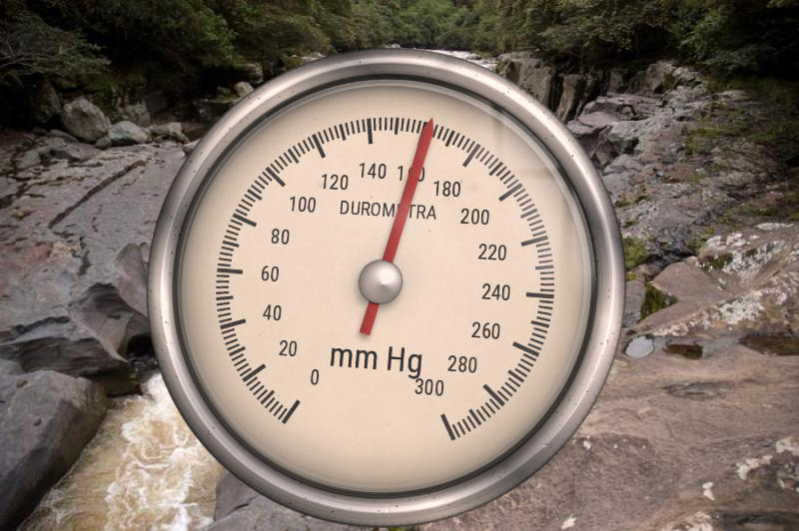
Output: 162,mmHg
